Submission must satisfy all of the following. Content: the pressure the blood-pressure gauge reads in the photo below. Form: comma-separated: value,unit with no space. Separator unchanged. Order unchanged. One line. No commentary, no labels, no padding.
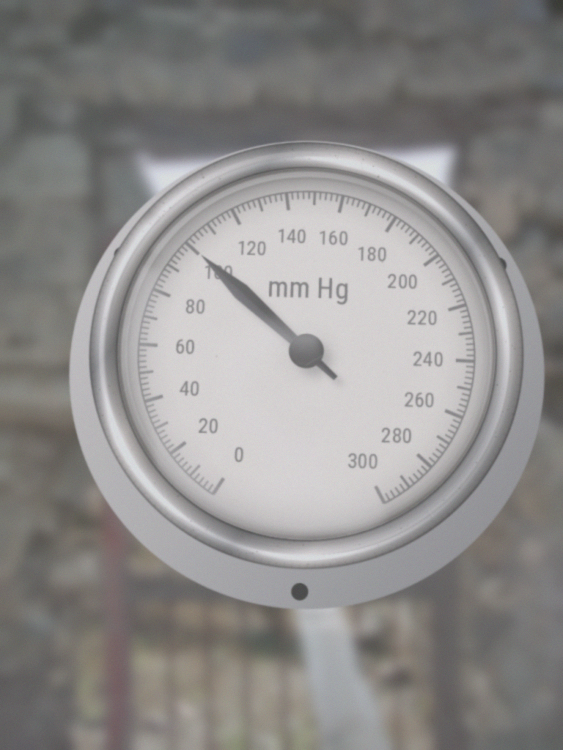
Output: 100,mmHg
